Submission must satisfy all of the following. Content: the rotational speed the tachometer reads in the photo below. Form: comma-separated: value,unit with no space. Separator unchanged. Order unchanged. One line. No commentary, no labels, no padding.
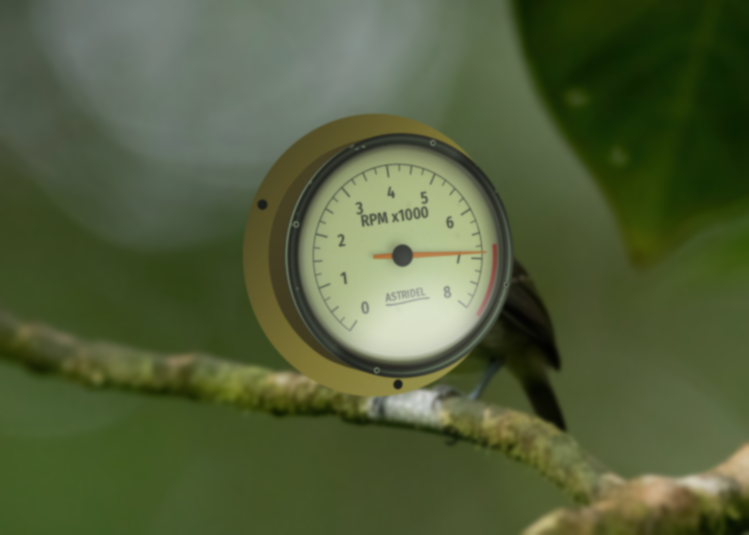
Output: 6875,rpm
